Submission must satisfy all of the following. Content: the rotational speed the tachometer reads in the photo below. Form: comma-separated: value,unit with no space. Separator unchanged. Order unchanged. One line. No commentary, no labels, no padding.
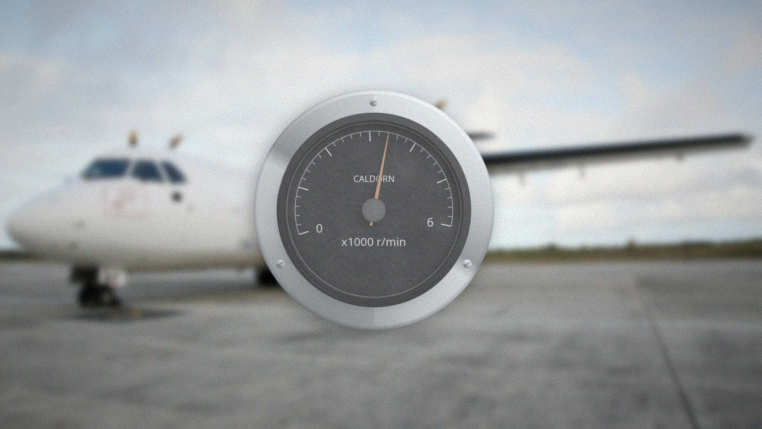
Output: 3400,rpm
